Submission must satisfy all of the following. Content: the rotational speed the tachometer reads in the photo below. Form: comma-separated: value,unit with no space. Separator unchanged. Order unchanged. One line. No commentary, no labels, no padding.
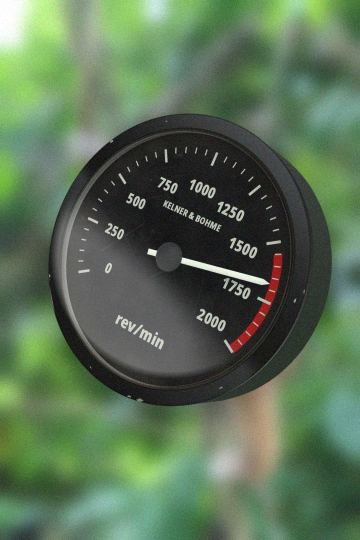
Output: 1675,rpm
